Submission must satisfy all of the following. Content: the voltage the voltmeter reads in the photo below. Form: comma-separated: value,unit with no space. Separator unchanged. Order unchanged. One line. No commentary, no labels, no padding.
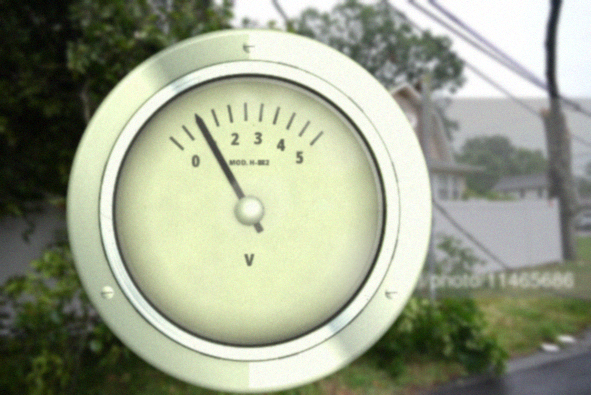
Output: 1,V
